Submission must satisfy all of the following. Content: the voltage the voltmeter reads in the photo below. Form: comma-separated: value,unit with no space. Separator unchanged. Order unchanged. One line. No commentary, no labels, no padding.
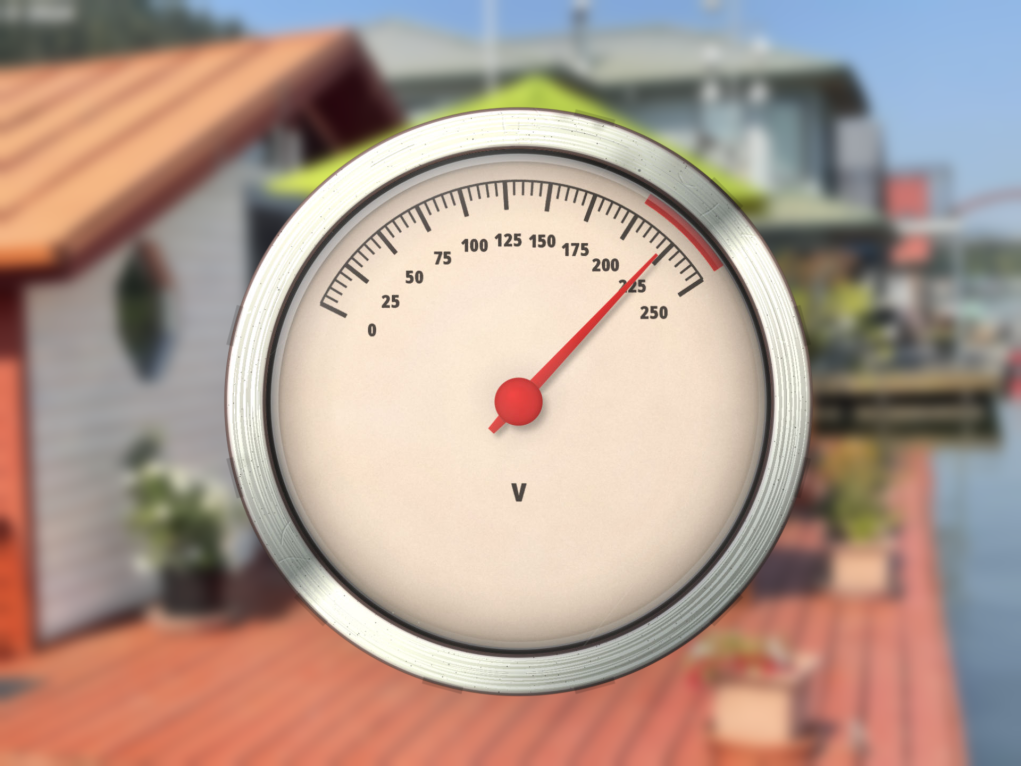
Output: 222.5,V
